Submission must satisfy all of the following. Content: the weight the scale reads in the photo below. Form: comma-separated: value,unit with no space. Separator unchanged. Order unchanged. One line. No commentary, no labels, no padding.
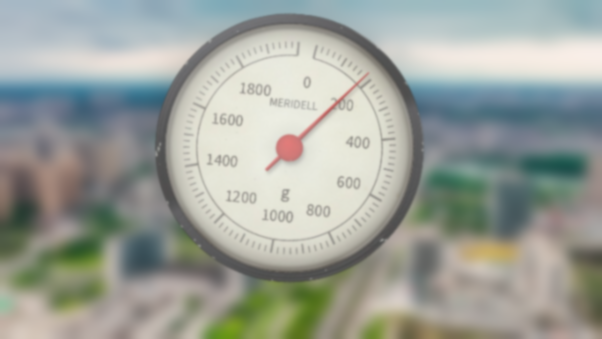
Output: 180,g
